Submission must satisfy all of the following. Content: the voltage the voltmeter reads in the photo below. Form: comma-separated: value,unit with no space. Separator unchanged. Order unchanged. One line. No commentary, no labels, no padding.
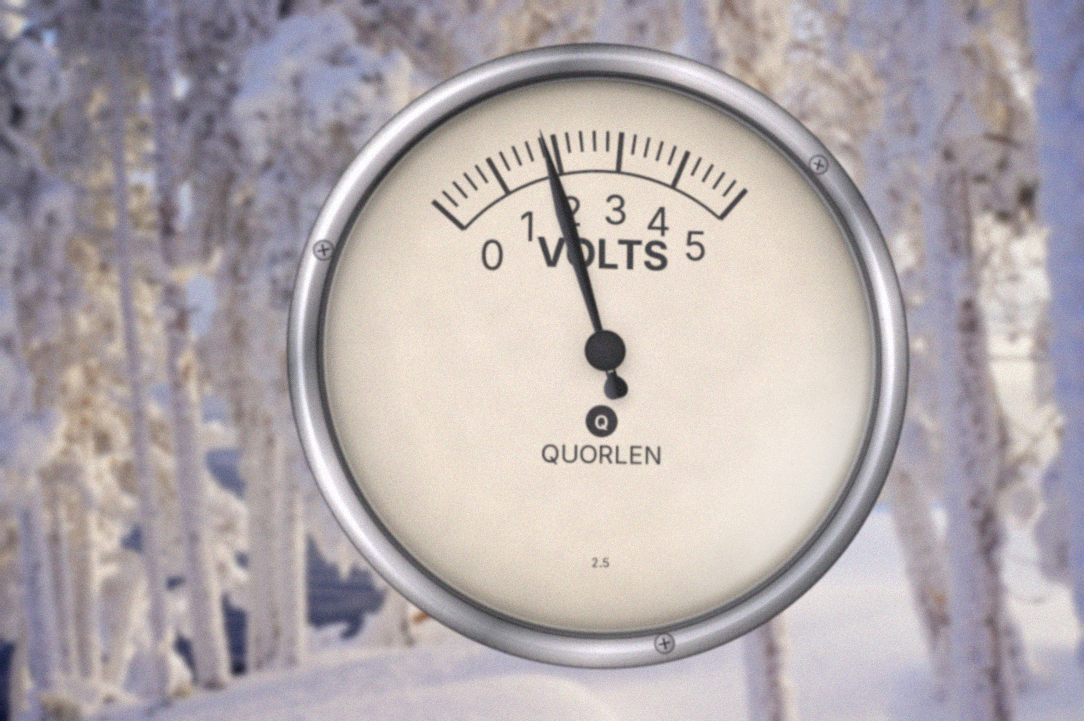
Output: 1.8,V
